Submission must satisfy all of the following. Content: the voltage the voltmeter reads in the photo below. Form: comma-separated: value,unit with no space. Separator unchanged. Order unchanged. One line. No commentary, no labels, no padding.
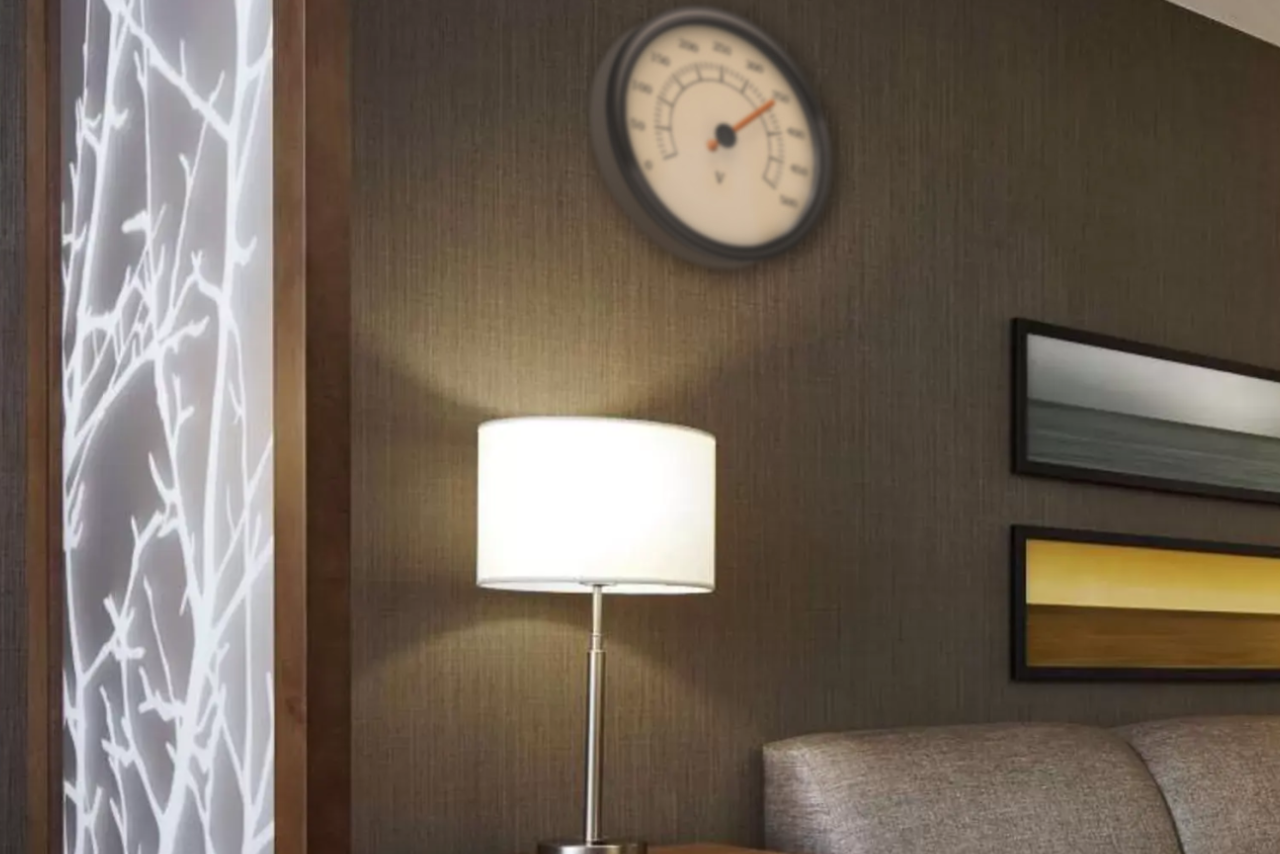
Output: 350,V
